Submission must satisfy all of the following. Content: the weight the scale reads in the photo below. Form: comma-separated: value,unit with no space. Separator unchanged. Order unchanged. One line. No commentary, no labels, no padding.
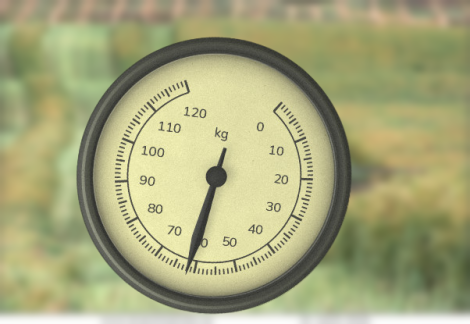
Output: 62,kg
